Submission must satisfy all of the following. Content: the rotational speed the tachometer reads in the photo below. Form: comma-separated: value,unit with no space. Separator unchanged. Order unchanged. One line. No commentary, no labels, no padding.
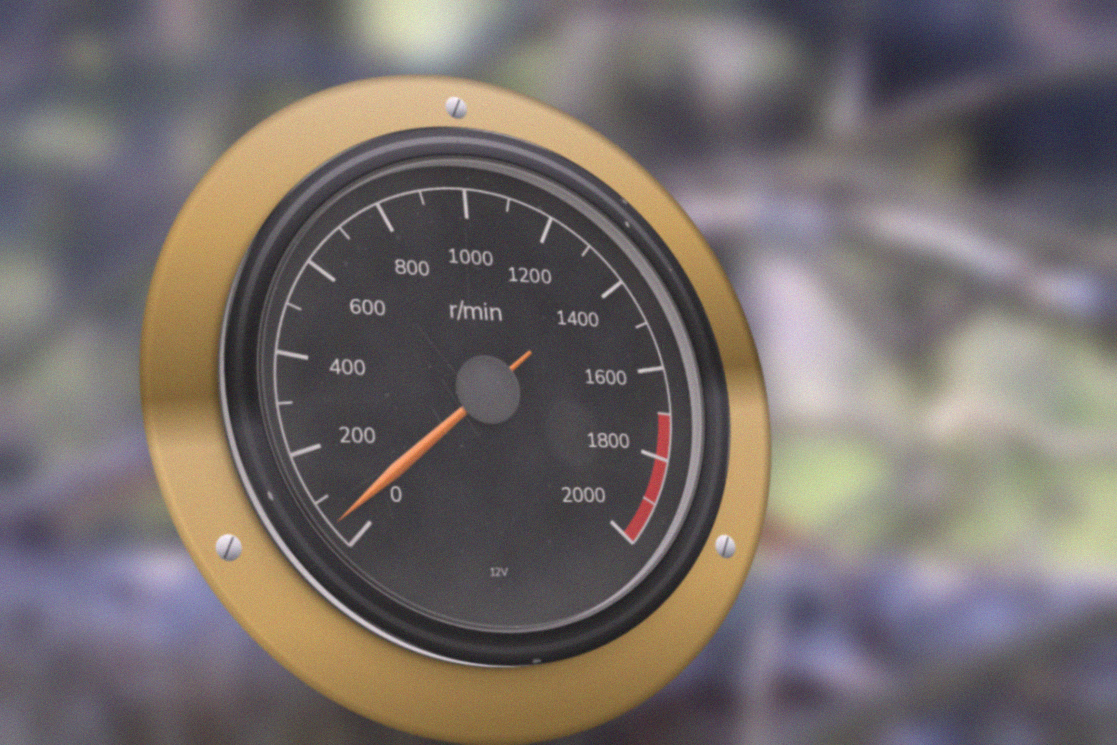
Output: 50,rpm
